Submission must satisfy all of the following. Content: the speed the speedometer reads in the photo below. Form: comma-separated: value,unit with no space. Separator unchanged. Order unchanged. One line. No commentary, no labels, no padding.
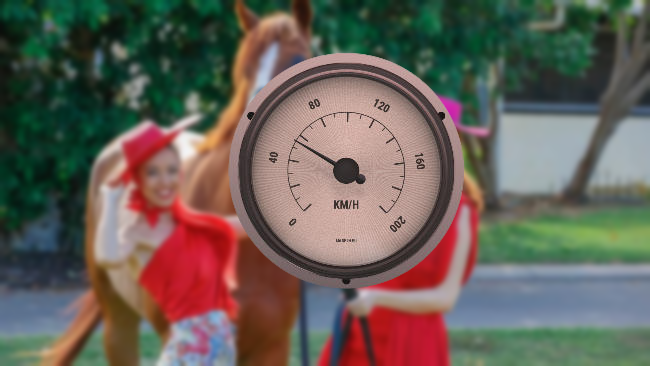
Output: 55,km/h
